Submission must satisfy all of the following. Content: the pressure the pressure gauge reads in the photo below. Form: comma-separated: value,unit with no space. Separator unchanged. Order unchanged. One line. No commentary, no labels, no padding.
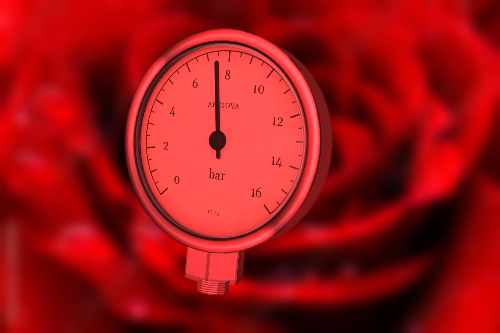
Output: 7.5,bar
